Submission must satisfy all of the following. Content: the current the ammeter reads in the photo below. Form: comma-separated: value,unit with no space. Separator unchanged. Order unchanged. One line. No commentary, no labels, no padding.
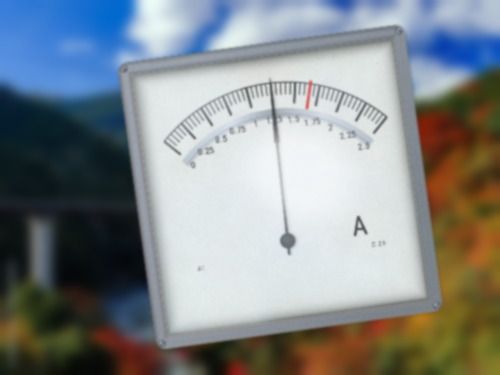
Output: 1.25,A
